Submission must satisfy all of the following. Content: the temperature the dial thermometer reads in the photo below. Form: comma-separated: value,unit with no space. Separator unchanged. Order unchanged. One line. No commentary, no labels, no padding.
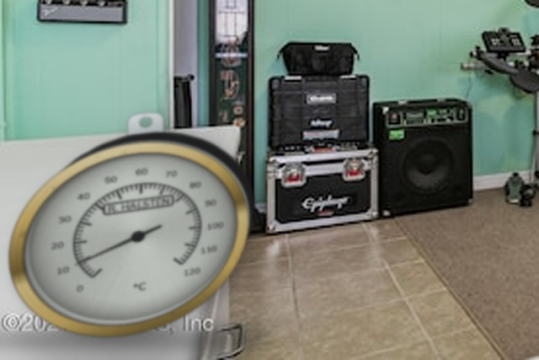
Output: 10,°C
